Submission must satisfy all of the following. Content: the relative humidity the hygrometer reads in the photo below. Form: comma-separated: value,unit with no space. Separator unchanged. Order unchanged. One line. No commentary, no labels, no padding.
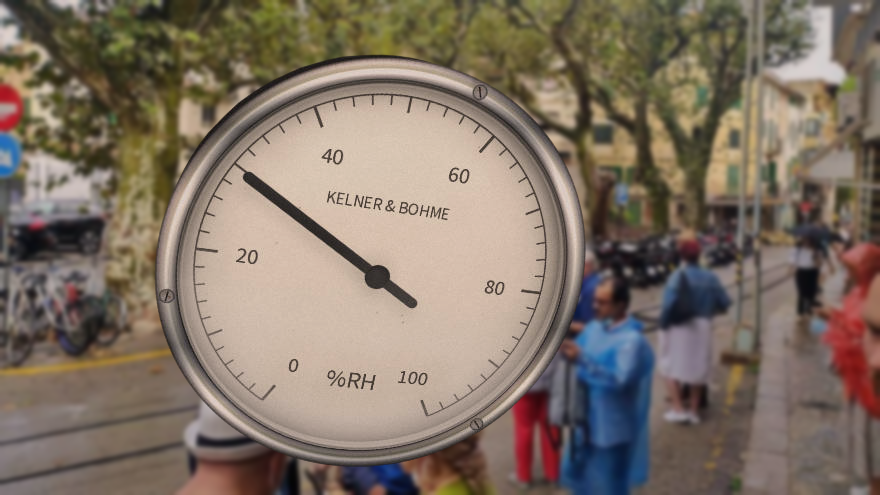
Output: 30,%
